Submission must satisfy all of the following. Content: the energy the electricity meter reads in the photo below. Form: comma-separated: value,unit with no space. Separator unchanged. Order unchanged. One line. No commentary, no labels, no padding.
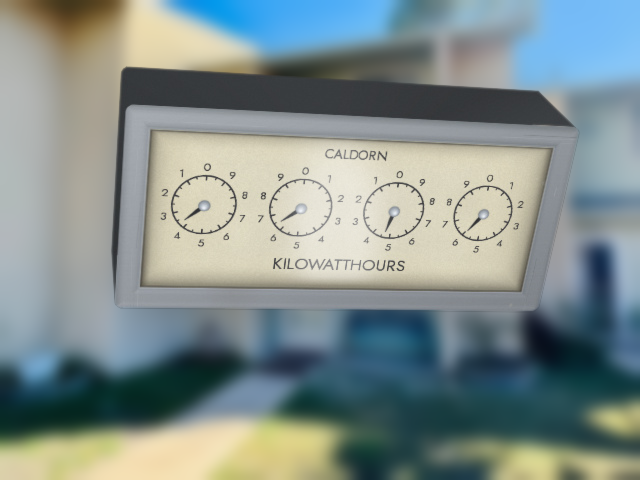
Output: 3646,kWh
